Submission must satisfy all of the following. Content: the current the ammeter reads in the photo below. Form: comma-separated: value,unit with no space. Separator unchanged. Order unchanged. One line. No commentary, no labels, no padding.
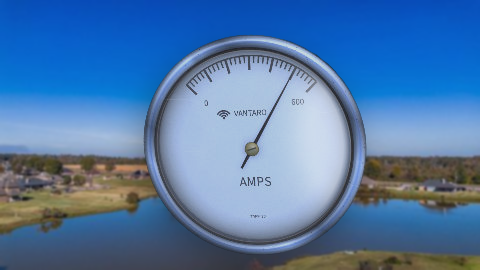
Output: 500,A
